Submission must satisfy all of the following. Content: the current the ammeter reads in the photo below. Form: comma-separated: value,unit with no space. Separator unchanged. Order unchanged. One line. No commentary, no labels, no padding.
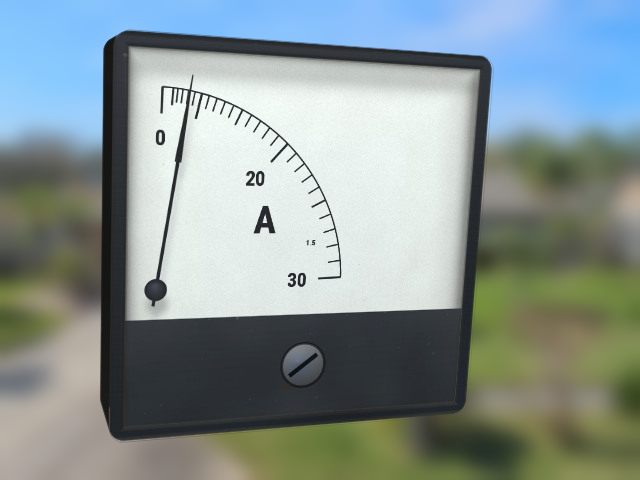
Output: 8,A
